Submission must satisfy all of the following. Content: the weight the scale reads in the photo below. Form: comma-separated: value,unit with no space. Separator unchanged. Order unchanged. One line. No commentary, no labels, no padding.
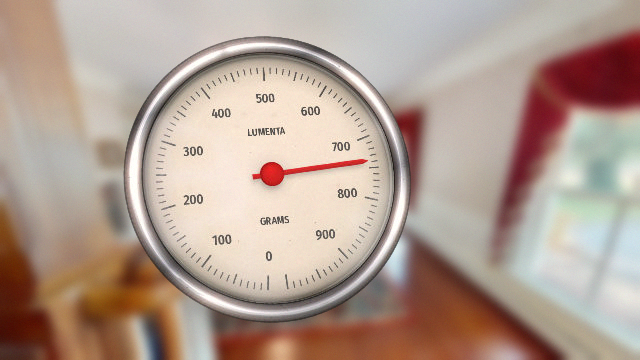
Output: 740,g
